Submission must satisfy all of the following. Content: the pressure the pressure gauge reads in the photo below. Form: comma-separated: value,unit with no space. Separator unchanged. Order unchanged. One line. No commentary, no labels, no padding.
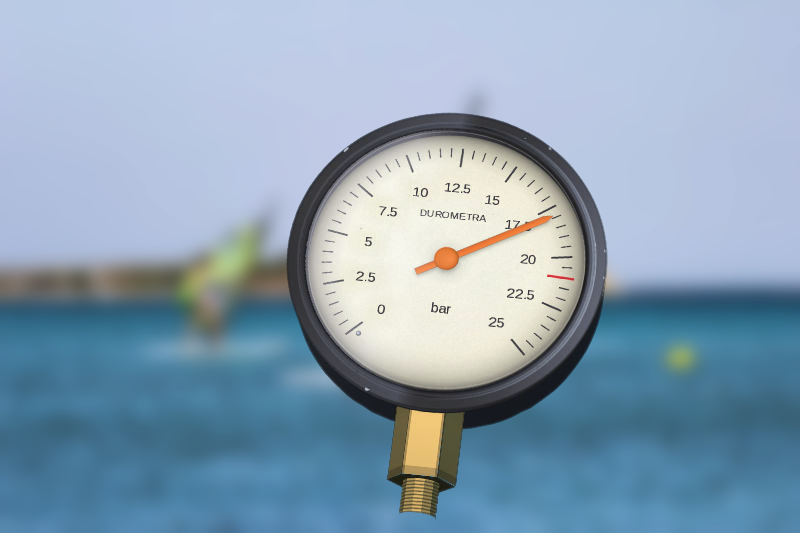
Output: 18,bar
